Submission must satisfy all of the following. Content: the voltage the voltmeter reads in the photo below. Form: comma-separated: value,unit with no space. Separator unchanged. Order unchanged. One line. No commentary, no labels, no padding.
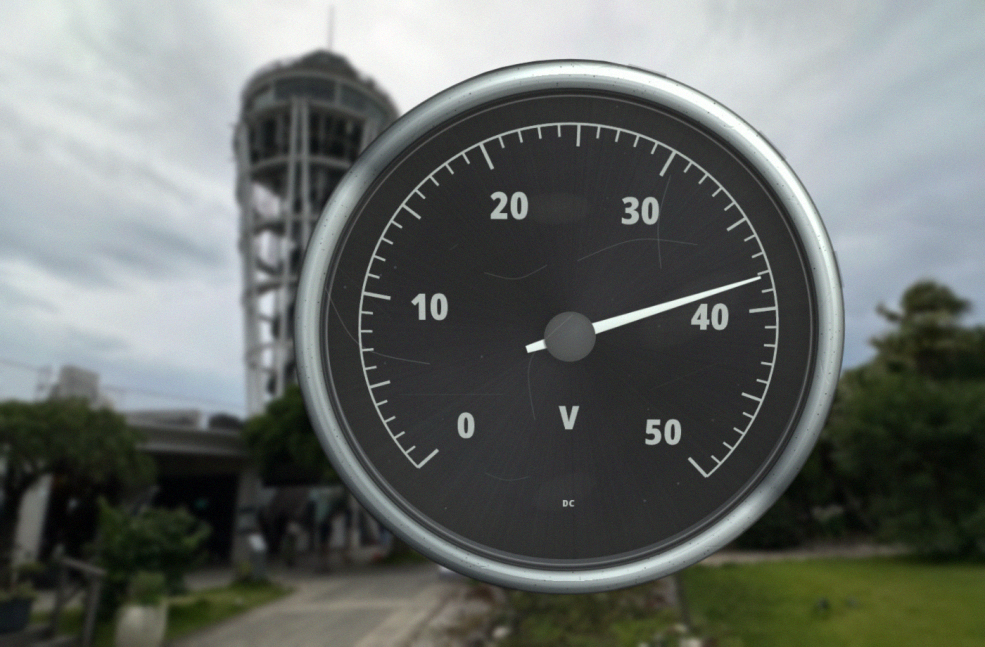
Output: 38,V
